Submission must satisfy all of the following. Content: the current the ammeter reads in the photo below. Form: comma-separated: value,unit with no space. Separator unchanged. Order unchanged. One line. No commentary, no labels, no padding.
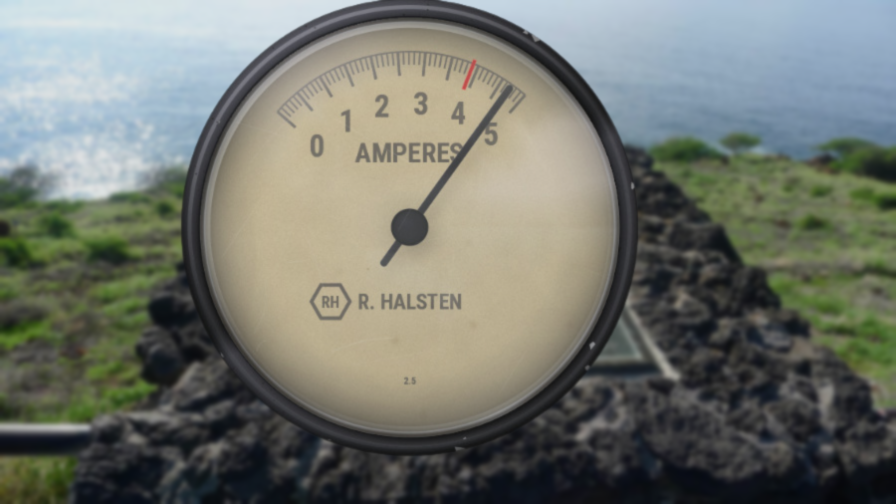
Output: 4.7,A
